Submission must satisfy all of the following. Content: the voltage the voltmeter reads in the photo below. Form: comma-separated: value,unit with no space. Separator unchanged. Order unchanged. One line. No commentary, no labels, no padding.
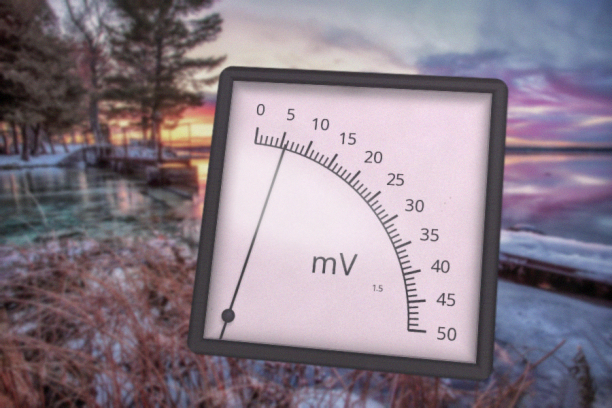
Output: 6,mV
